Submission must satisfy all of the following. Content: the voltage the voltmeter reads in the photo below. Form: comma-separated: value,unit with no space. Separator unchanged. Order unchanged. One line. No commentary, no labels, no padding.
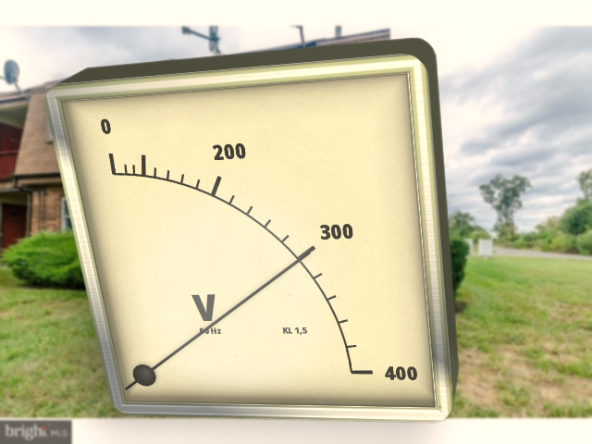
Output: 300,V
